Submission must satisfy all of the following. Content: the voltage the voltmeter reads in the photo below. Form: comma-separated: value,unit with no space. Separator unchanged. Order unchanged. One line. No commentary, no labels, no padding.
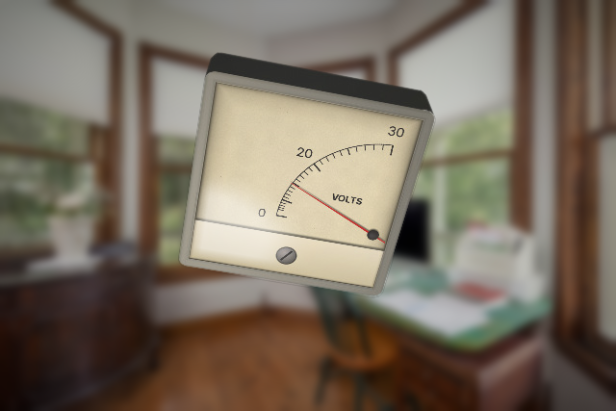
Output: 15,V
